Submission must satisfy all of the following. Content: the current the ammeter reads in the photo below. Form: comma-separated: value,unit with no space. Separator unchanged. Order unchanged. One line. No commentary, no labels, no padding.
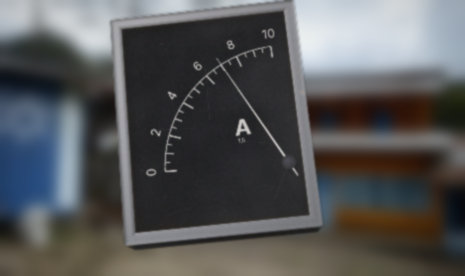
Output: 7,A
